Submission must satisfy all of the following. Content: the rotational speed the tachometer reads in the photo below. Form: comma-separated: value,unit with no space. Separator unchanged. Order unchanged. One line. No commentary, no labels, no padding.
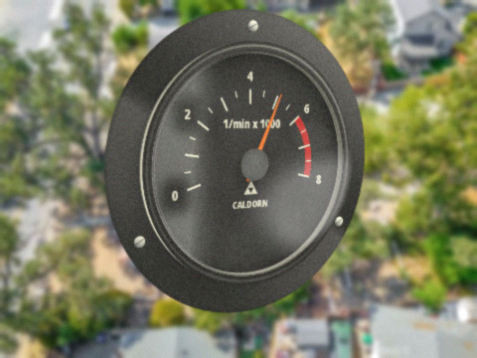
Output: 5000,rpm
